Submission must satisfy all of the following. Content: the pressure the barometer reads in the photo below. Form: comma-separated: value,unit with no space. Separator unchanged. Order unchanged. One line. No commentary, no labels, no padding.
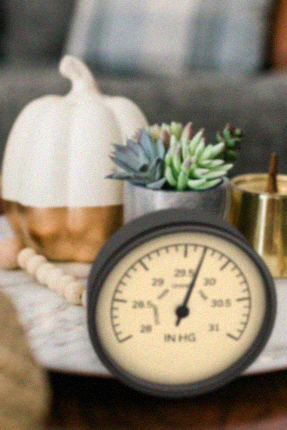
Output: 29.7,inHg
